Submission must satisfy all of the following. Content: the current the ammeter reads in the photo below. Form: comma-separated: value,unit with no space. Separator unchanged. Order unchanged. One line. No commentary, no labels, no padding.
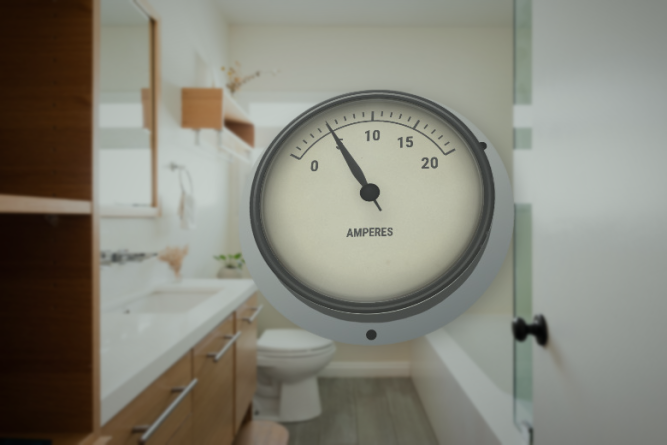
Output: 5,A
